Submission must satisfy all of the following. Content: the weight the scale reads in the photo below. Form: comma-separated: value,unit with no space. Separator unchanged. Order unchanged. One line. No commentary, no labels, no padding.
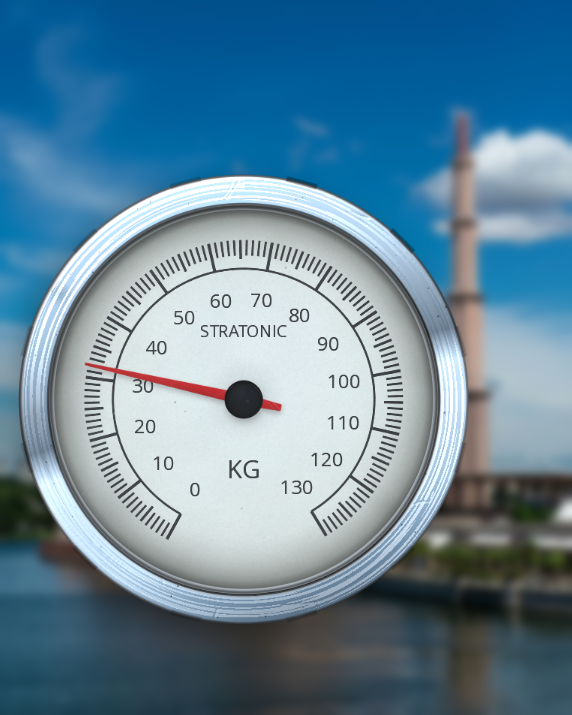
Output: 32,kg
